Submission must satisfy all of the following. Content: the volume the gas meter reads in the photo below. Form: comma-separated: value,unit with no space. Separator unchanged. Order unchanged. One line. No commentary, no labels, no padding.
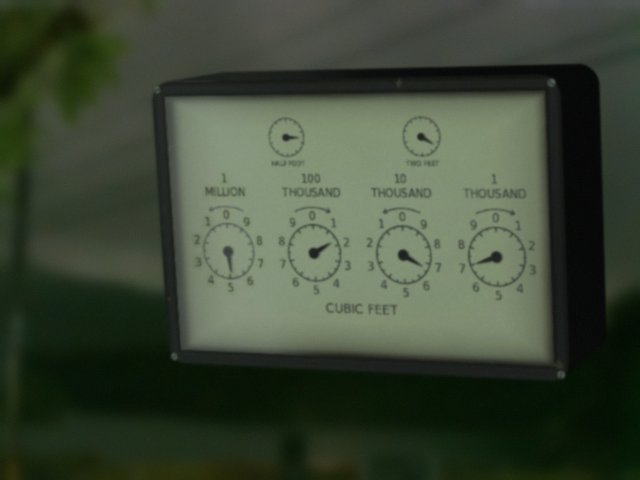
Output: 516700,ft³
